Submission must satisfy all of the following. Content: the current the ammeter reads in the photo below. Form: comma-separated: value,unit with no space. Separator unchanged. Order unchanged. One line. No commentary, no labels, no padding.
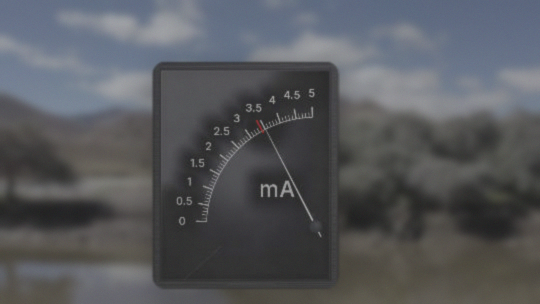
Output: 3.5,mA
